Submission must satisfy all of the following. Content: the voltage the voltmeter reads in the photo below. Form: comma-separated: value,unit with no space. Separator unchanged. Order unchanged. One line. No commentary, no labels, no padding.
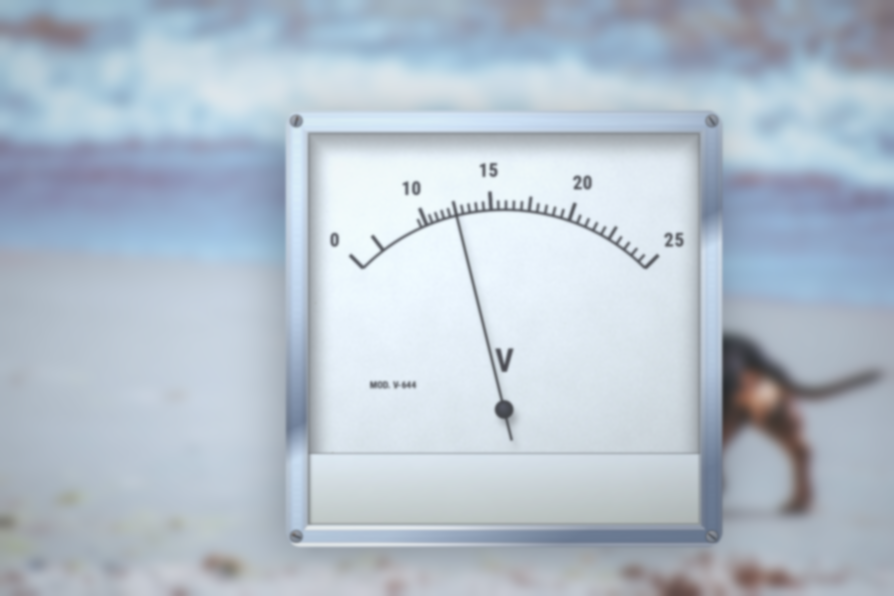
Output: 12.5,V
